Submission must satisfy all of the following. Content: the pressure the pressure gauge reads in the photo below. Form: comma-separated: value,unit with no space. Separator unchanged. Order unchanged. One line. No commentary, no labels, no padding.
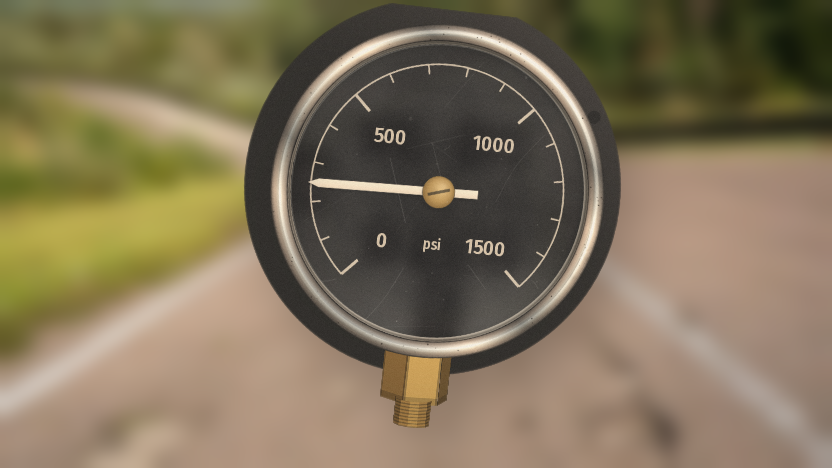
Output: 250,psi
